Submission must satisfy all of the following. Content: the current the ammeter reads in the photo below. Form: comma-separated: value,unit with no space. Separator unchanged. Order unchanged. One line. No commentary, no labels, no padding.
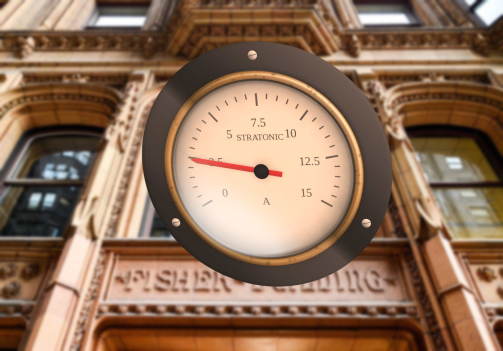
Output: 2.5,A
